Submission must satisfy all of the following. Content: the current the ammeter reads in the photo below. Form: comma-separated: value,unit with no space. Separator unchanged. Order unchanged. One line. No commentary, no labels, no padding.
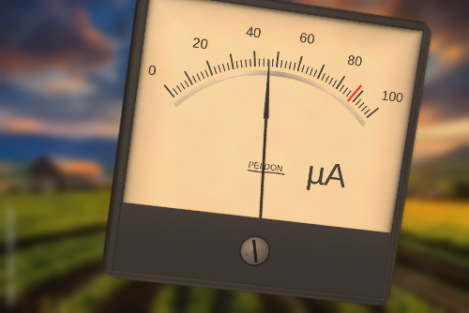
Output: 46,µA
